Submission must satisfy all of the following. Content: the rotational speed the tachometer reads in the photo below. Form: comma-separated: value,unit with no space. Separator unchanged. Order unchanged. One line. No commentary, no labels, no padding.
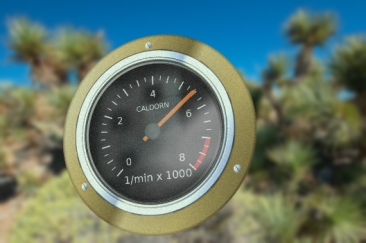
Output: 5500,rpm
